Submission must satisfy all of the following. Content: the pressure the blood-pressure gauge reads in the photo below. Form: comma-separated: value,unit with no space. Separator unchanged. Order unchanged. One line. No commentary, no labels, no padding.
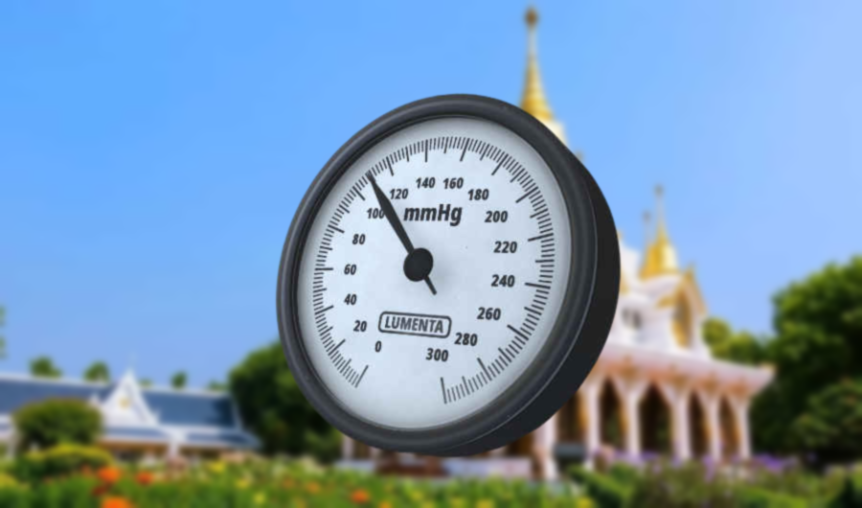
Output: 110,mmHg
